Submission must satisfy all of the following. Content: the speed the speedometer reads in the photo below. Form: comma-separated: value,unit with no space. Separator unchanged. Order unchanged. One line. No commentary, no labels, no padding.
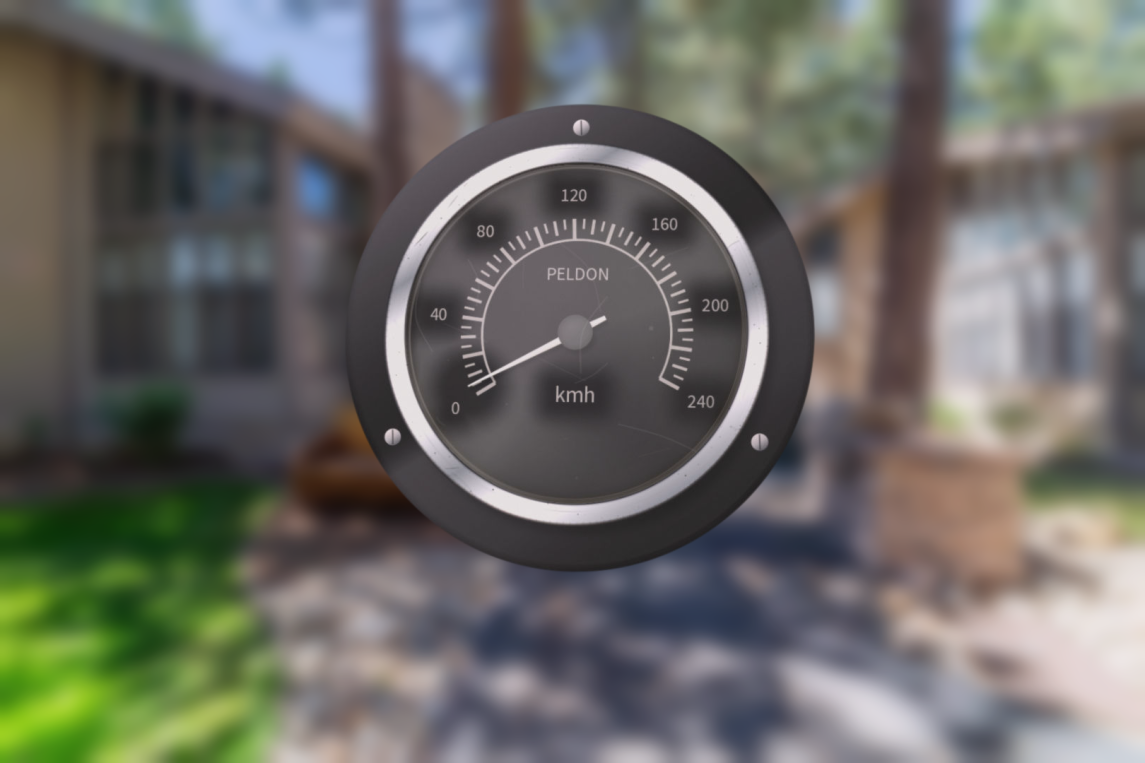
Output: 5,km/h
